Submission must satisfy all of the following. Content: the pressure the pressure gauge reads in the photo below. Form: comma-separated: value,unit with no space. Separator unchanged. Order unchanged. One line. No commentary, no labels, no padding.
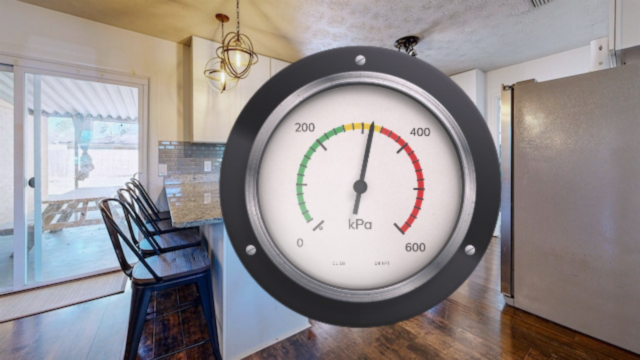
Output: 320,kPa
